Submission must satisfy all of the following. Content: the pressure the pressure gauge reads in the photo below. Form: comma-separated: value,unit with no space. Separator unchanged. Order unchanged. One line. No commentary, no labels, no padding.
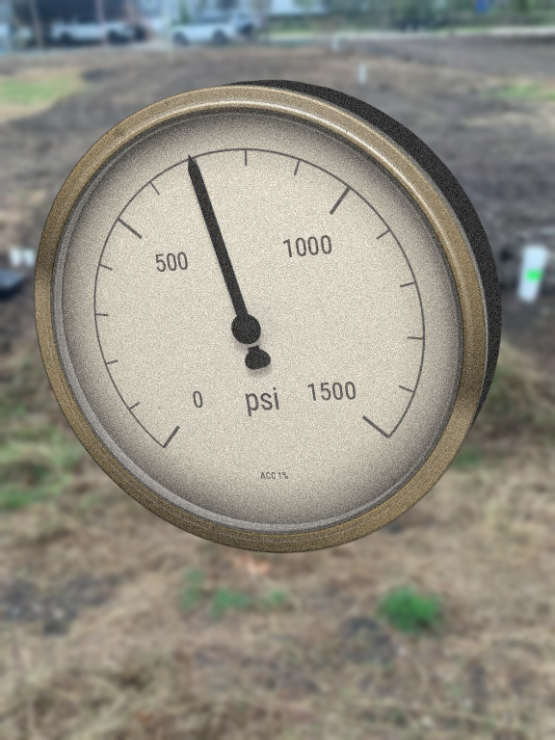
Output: 700,psi
